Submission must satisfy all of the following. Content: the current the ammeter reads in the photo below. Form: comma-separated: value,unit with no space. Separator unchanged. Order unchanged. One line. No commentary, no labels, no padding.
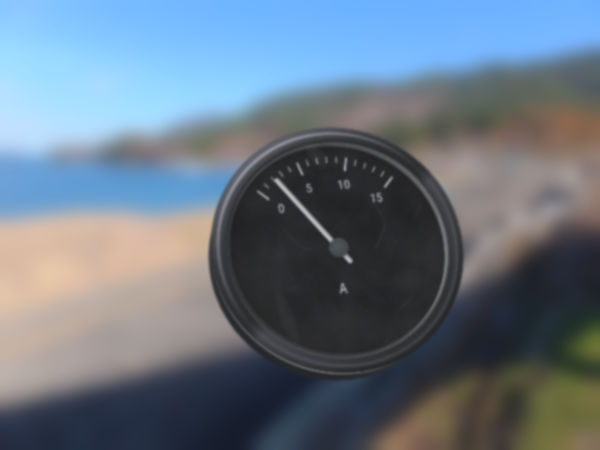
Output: 2,A
